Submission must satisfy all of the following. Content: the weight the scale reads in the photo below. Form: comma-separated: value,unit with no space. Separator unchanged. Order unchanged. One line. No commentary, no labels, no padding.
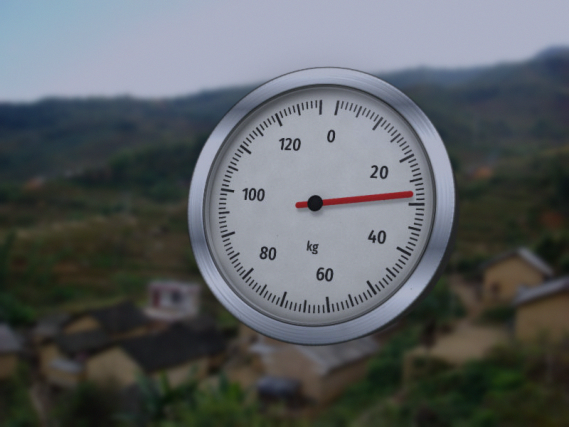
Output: 28,kg
